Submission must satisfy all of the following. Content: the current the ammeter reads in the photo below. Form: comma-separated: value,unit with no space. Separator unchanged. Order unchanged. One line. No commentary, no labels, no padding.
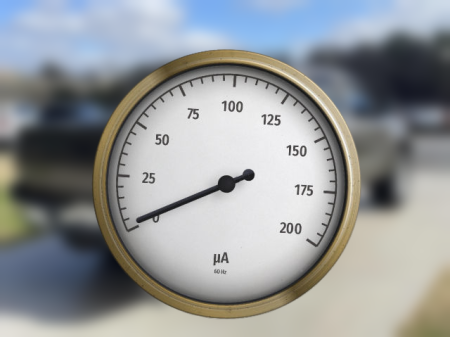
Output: 2.5,µA
